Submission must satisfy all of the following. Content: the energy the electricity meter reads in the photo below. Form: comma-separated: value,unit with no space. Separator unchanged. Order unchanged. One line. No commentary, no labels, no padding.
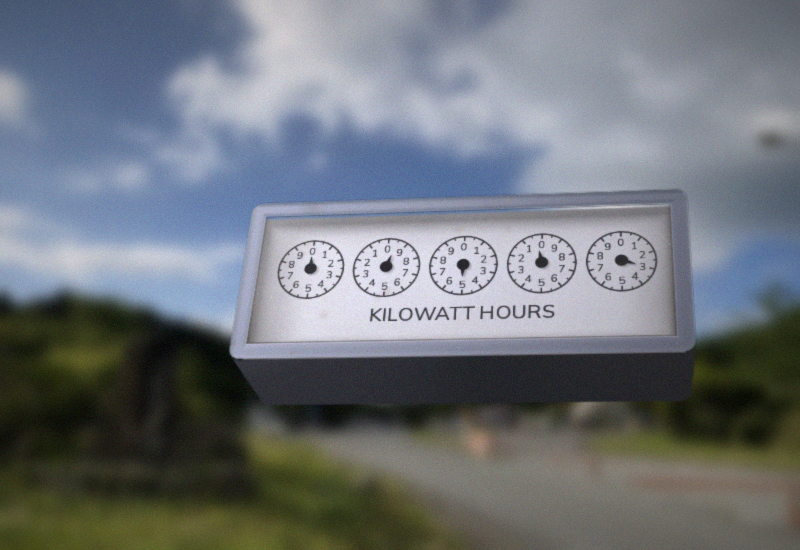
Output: 99503,kWh
